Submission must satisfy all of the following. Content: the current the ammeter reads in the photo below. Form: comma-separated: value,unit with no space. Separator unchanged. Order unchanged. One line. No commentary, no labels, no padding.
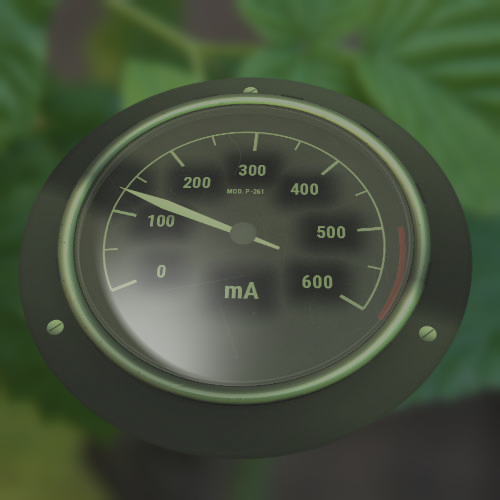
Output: 125,mA
